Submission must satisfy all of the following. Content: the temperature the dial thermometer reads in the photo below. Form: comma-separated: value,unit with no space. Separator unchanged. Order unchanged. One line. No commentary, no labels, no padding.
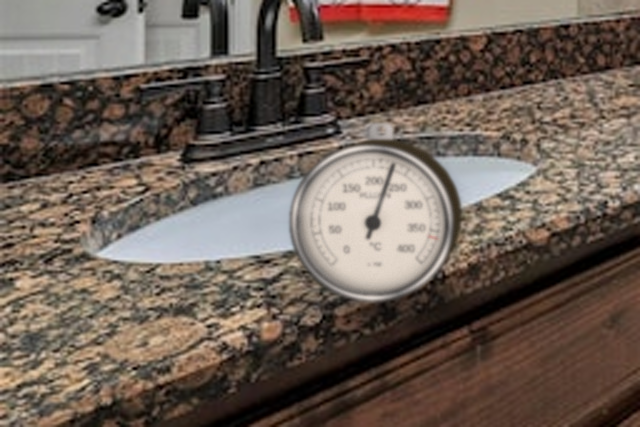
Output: 230,°C
